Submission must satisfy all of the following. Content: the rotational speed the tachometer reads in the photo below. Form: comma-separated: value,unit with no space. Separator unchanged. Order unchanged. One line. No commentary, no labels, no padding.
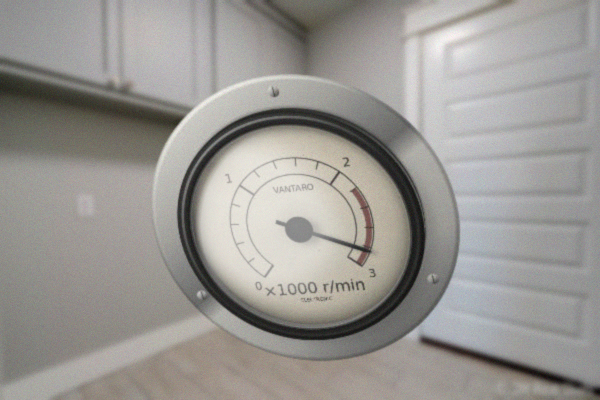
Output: 2800,rpm
